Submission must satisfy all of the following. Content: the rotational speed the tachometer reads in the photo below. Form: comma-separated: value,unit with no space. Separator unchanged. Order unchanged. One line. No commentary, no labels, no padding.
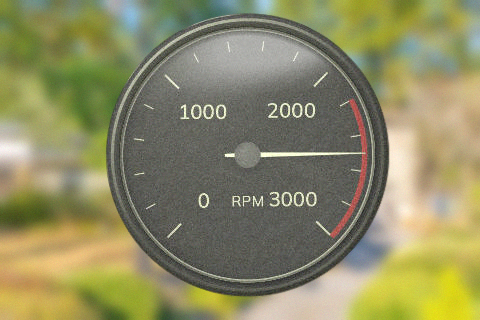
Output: 2500,rpm
